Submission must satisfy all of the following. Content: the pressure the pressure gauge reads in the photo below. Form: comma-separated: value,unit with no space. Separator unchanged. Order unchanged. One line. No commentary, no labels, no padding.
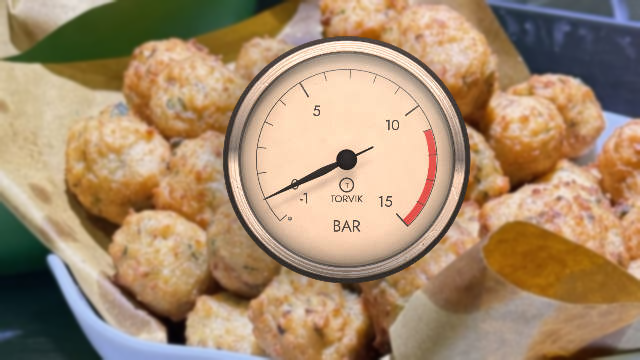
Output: 0,bar
